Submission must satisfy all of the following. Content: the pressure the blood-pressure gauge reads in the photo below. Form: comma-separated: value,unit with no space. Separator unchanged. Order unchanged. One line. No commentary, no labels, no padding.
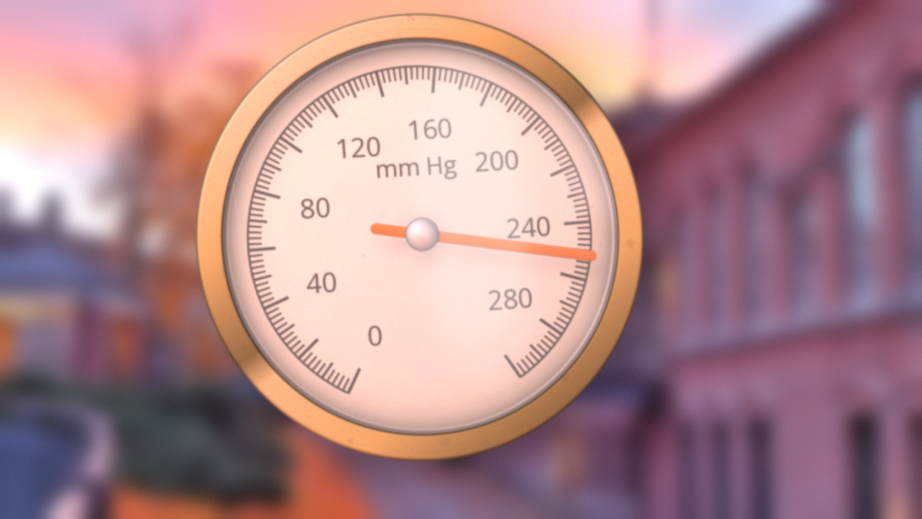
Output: 252,mmHg
